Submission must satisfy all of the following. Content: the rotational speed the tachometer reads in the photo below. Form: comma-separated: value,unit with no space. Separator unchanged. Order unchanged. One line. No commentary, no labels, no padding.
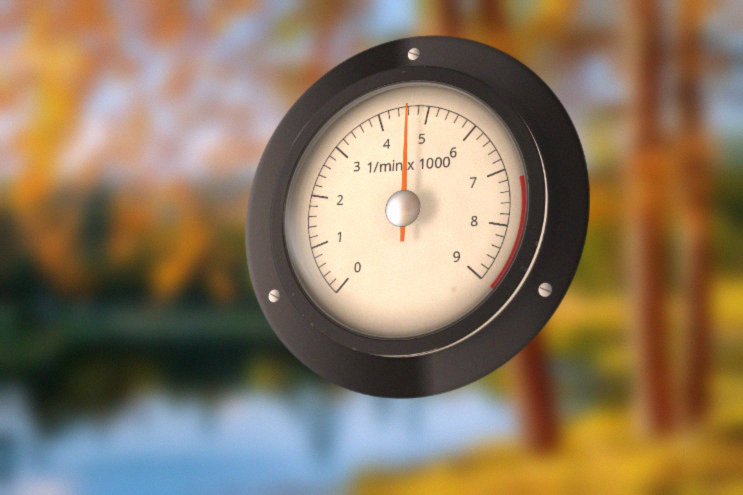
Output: 4600,rpm
